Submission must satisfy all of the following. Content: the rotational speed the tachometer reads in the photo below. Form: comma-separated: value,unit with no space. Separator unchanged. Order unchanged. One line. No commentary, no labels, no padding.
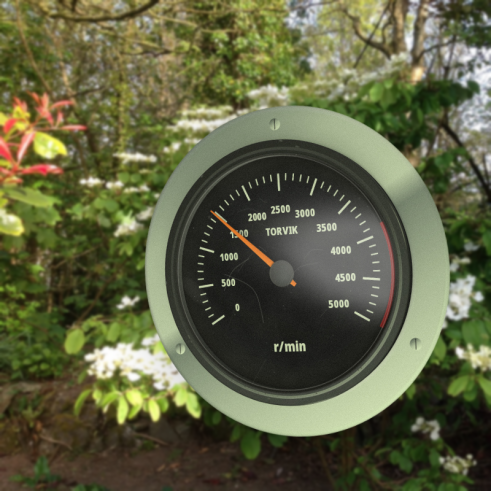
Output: 1500,rpm
